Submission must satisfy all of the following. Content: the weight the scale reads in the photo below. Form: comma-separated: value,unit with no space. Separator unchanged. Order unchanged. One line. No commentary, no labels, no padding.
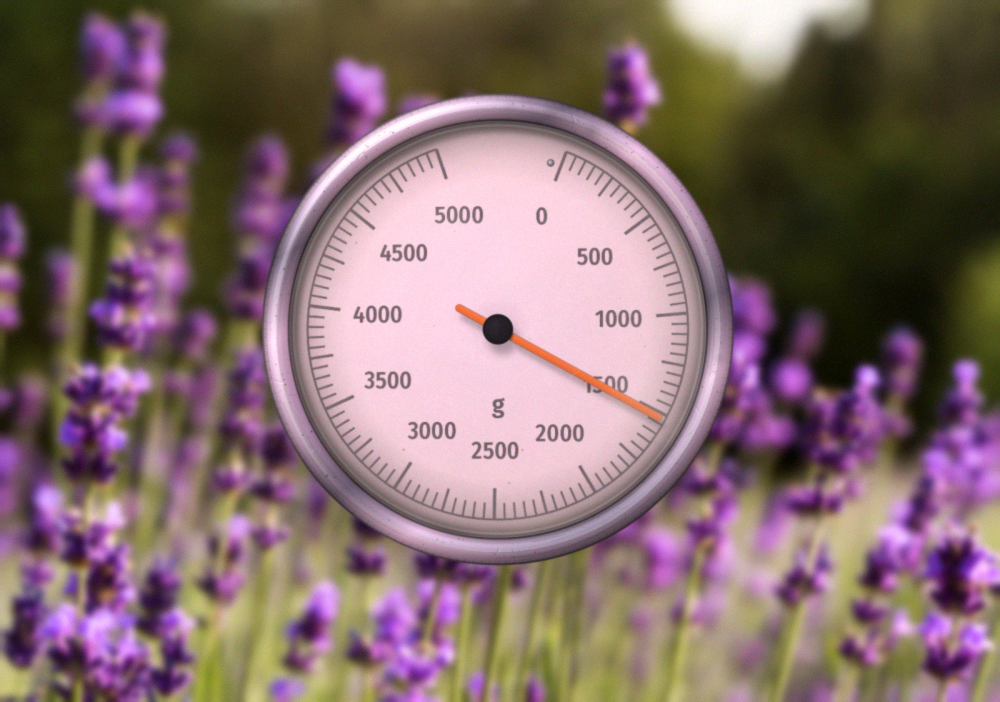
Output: 1525,g
